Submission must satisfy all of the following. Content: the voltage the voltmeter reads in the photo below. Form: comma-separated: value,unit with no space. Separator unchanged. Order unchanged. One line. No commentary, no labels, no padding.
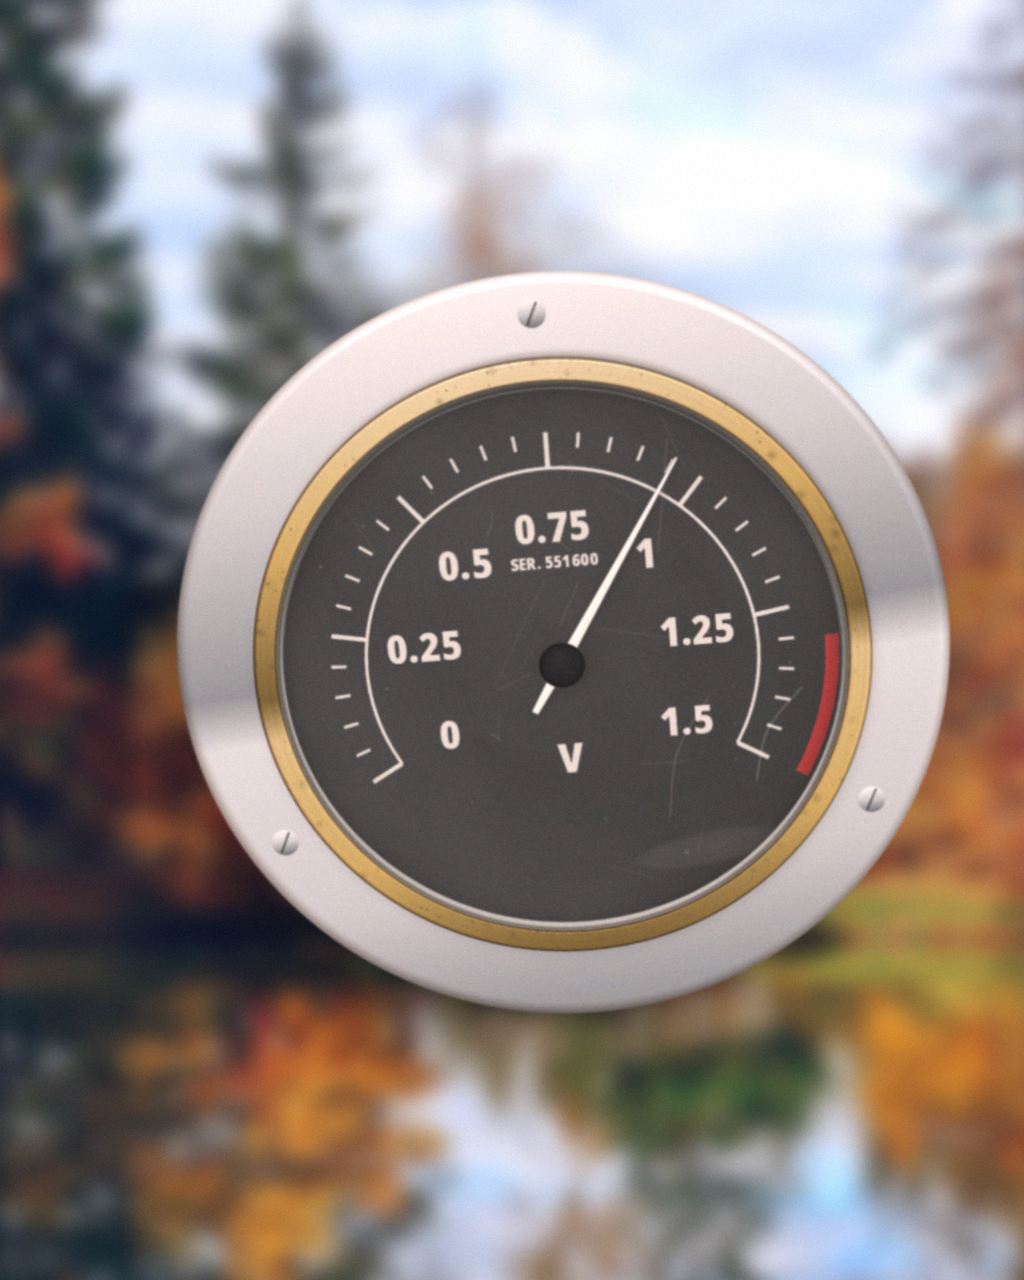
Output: 0.95,V
